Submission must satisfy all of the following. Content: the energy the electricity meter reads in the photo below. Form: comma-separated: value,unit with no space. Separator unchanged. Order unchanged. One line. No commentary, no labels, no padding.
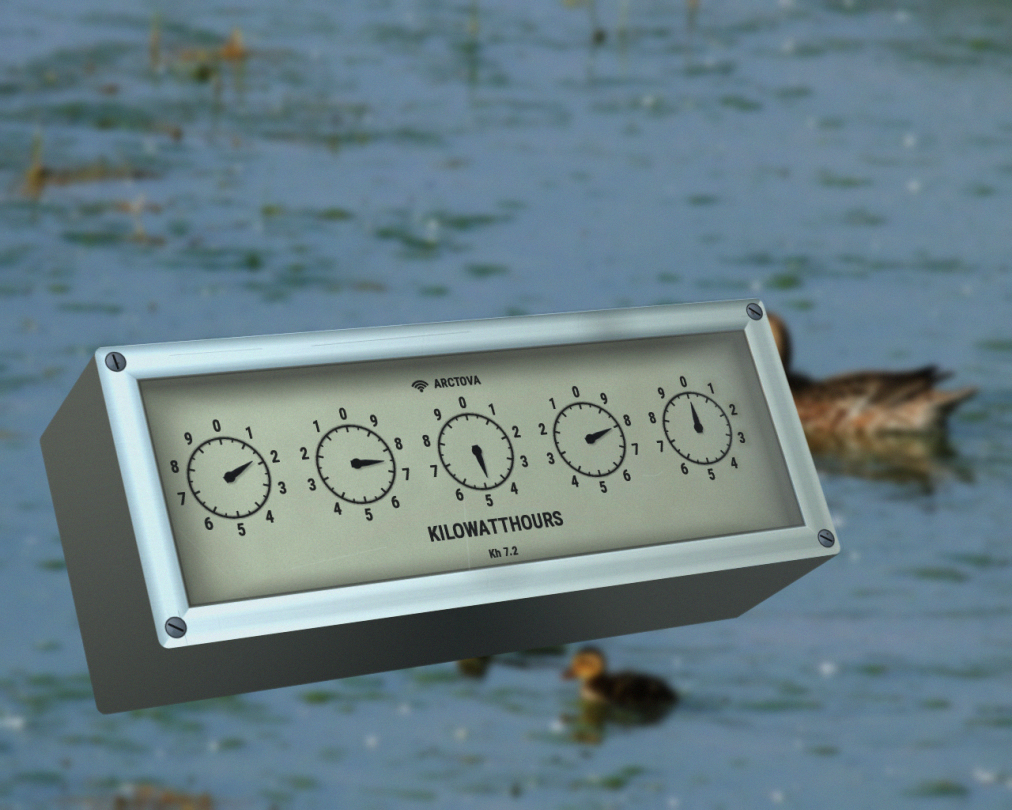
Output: 17480,kWh
